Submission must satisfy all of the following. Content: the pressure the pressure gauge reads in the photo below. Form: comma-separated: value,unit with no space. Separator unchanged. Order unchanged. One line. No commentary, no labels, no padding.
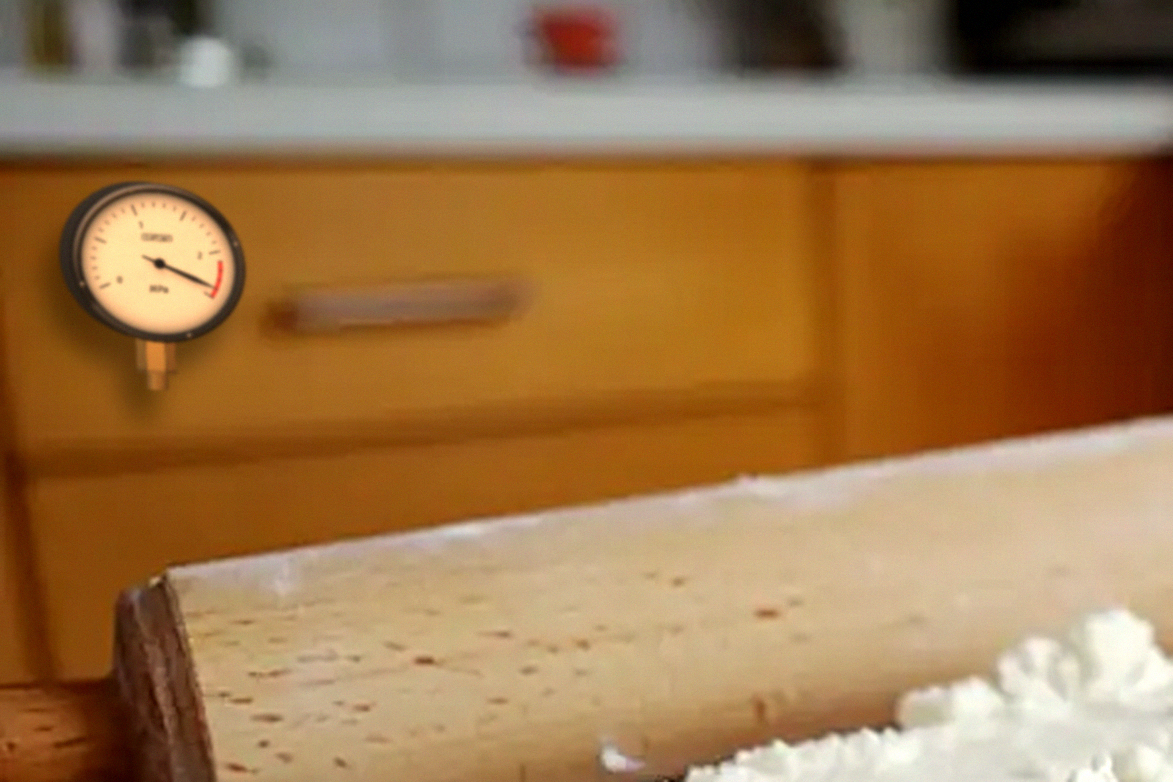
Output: 2.4,MPa
